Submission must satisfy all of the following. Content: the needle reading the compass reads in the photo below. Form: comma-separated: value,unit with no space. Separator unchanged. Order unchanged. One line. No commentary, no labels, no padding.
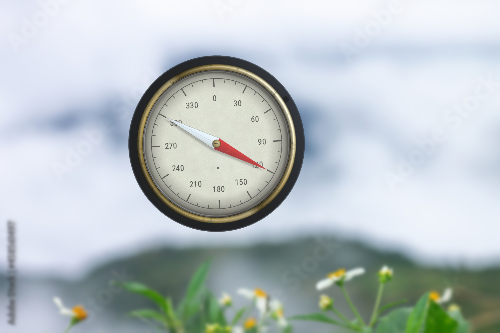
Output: 120,°
